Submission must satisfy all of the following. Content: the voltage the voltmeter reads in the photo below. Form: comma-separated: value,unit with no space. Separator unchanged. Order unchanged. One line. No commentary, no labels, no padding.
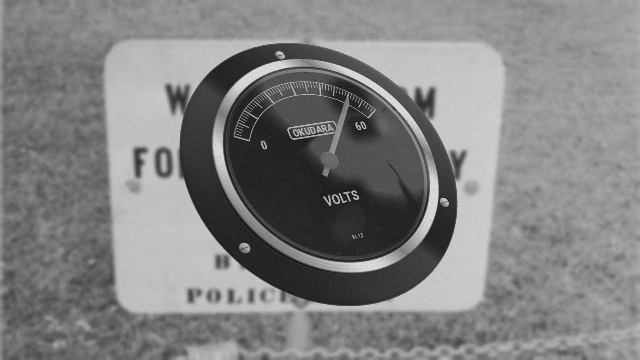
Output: 50,V
